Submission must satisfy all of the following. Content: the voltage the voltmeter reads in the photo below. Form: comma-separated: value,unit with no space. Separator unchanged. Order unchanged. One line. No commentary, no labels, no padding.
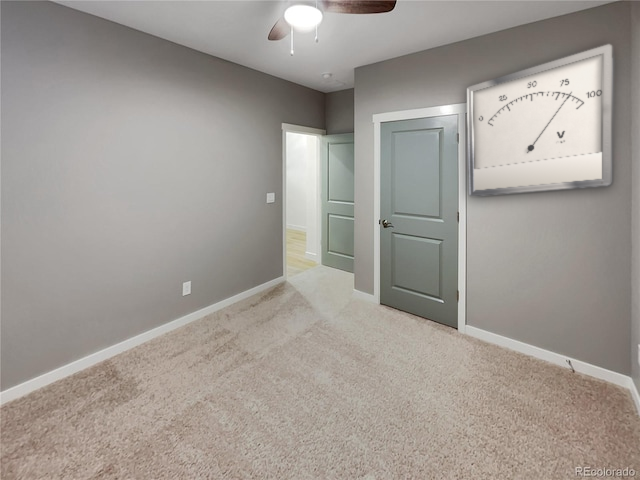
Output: 85,V
